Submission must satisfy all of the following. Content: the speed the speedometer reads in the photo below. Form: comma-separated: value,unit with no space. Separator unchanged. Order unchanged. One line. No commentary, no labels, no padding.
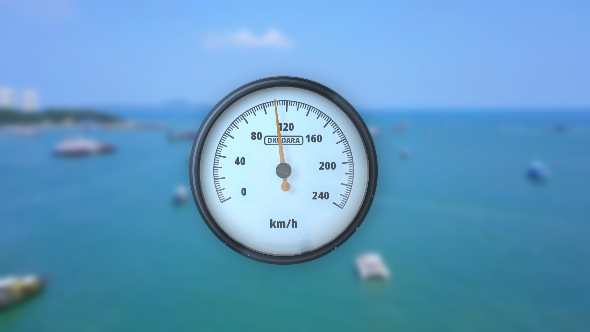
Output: 110,km/h
